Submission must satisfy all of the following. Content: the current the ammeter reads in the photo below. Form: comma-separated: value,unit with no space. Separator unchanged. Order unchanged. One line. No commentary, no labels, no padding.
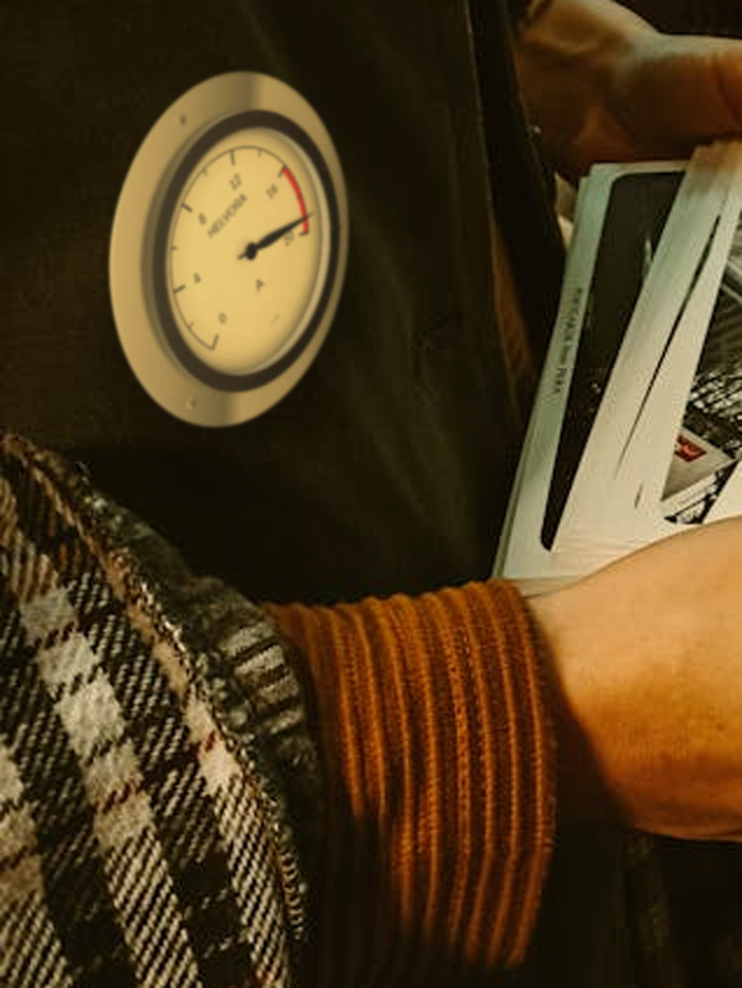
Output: 19,A
